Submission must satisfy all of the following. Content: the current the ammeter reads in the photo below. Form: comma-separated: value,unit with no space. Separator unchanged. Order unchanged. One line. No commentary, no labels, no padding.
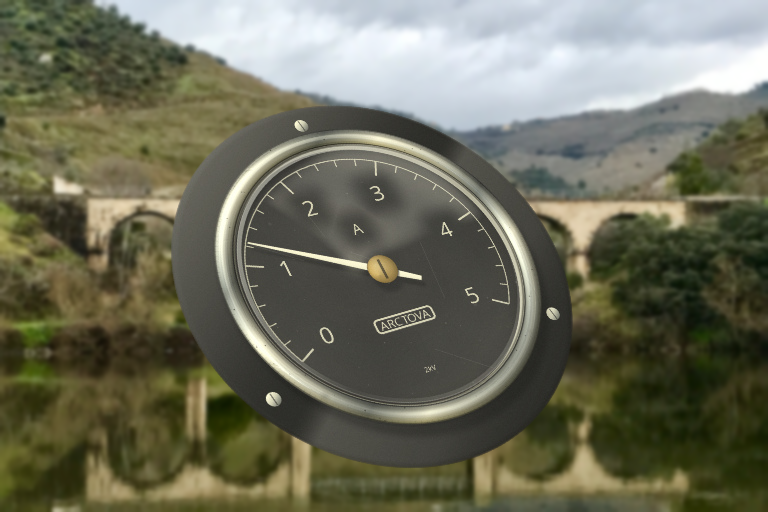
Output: 1.2,A
